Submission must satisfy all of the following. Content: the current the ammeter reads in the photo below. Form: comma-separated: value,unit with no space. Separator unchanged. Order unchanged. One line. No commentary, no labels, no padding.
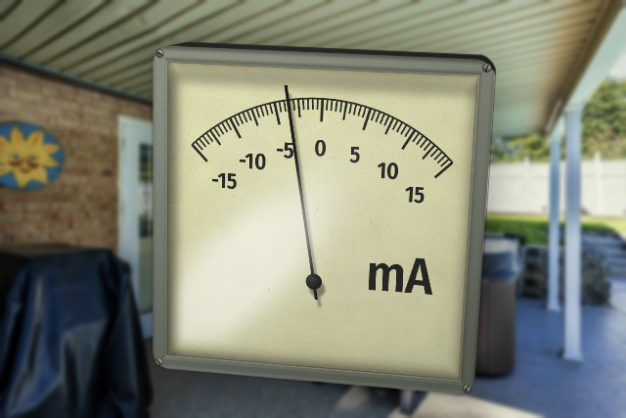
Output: -3.5,mA
